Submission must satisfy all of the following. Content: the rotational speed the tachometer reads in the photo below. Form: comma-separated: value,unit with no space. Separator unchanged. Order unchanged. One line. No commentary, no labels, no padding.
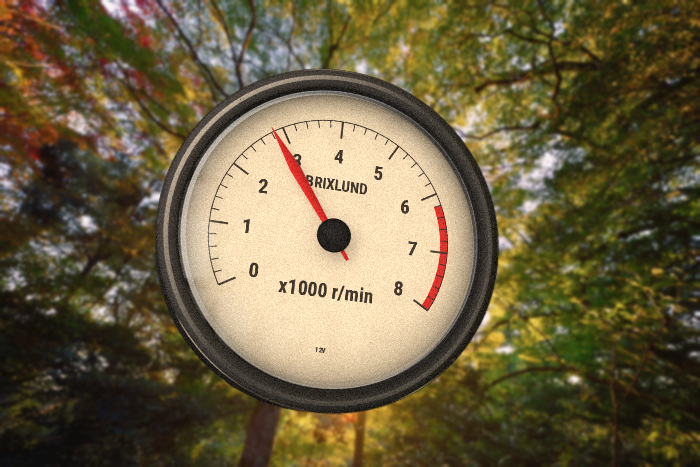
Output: 2800,rpm
